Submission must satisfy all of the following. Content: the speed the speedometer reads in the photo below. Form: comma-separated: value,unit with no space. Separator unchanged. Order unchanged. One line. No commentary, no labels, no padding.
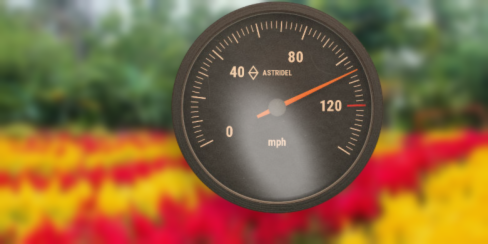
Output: 106,mph
